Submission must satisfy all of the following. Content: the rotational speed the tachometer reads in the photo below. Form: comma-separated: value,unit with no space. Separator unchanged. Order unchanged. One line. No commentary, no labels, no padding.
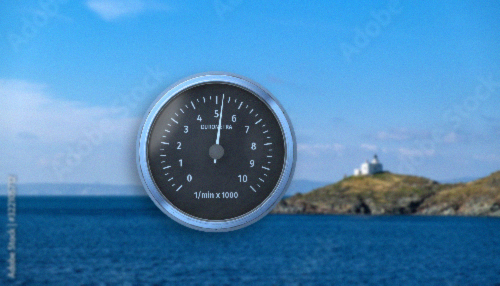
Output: 5250,rpm
